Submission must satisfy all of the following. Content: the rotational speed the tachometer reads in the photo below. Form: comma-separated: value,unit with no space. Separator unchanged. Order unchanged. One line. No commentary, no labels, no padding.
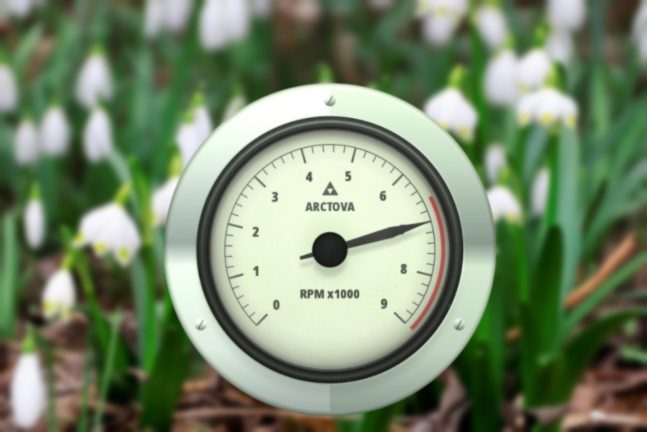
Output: 7000,rpm
